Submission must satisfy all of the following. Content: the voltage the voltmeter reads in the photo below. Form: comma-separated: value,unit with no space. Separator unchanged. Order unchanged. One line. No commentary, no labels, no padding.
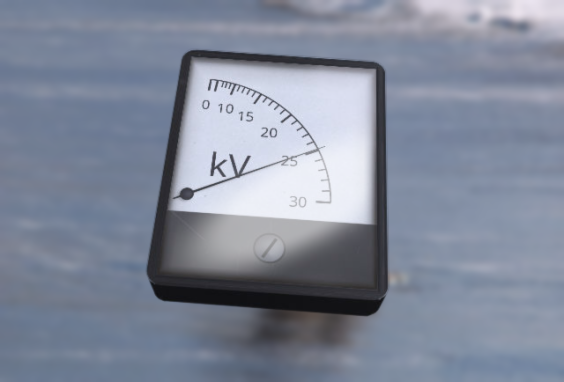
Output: 25,kV
